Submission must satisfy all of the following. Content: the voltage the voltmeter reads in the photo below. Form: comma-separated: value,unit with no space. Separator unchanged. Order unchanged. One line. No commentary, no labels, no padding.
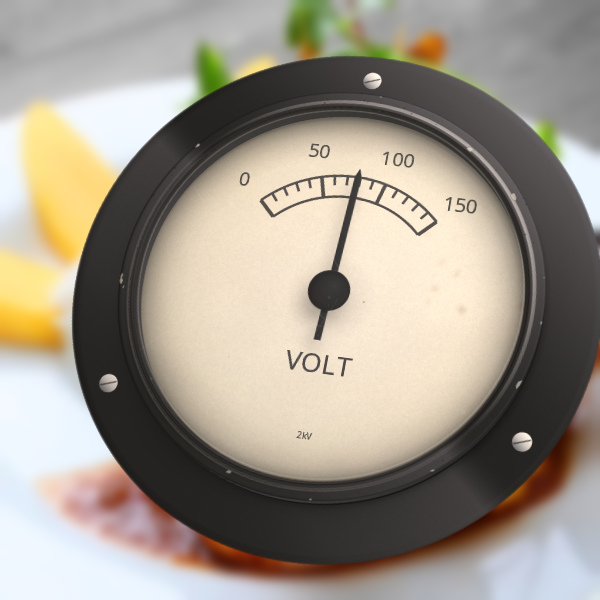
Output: 80,V
